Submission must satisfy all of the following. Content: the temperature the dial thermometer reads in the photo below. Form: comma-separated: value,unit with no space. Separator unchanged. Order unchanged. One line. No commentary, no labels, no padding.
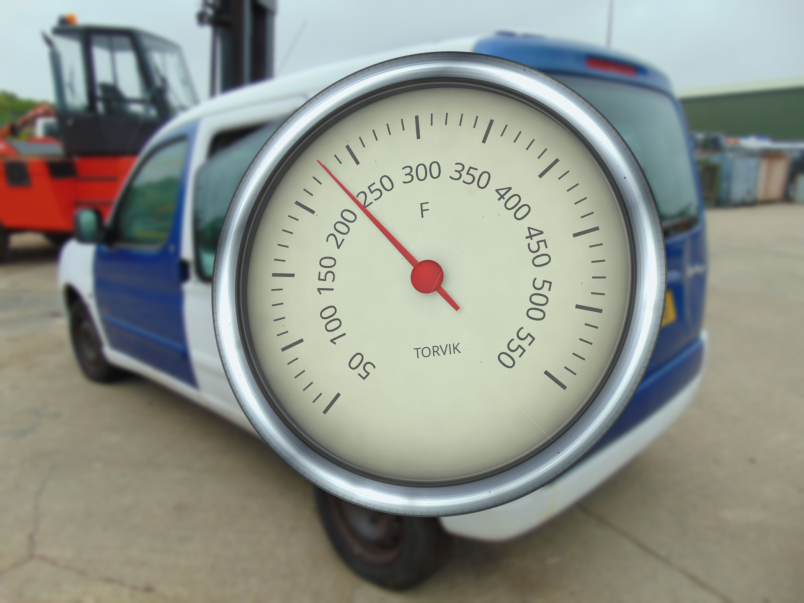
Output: 230,°F
